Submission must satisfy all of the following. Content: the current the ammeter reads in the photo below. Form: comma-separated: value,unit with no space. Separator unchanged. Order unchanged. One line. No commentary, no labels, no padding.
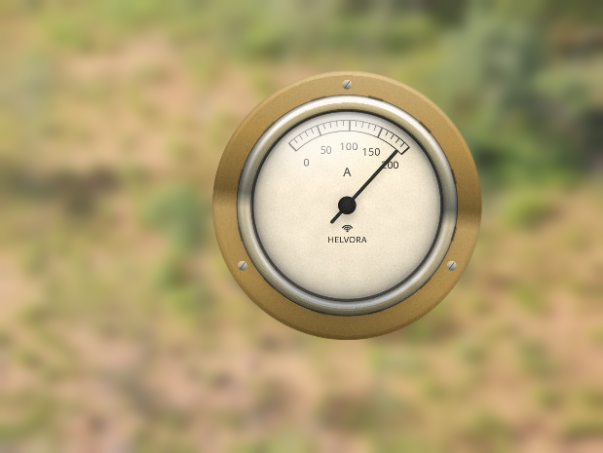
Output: 190,A
